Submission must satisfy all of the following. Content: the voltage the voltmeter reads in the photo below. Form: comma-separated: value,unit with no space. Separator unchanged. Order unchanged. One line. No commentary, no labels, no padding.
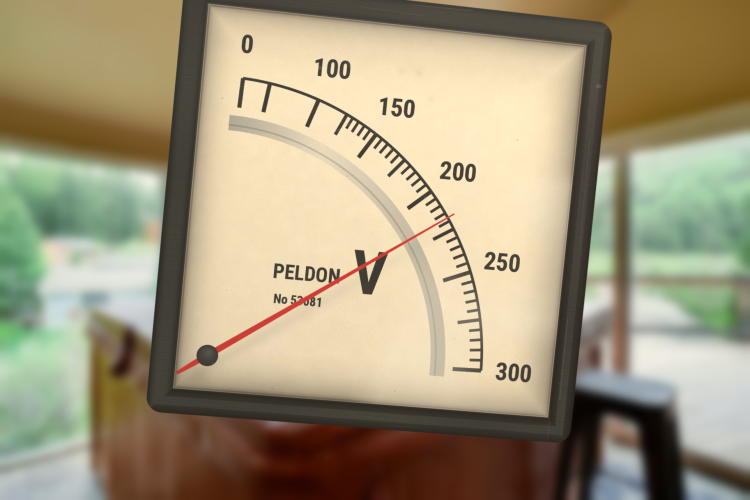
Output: 217.5,V
